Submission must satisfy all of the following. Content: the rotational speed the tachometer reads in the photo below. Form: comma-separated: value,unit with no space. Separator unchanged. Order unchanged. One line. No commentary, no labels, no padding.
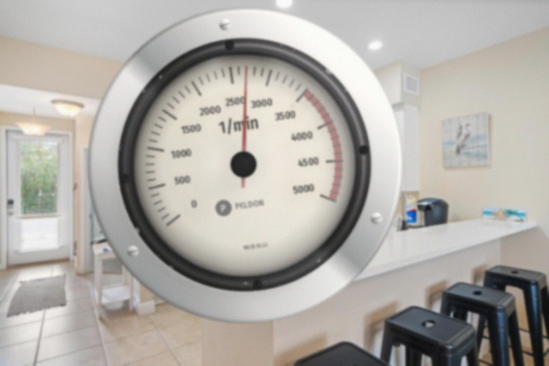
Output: 2700,rpm
